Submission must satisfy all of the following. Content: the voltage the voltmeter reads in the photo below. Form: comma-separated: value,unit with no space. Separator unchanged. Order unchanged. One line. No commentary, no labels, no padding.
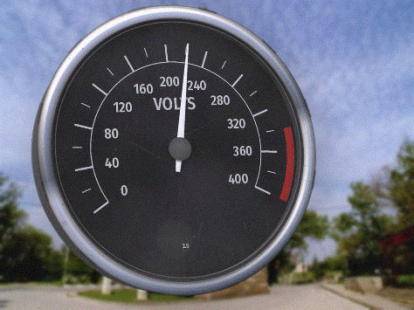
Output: 220,V
